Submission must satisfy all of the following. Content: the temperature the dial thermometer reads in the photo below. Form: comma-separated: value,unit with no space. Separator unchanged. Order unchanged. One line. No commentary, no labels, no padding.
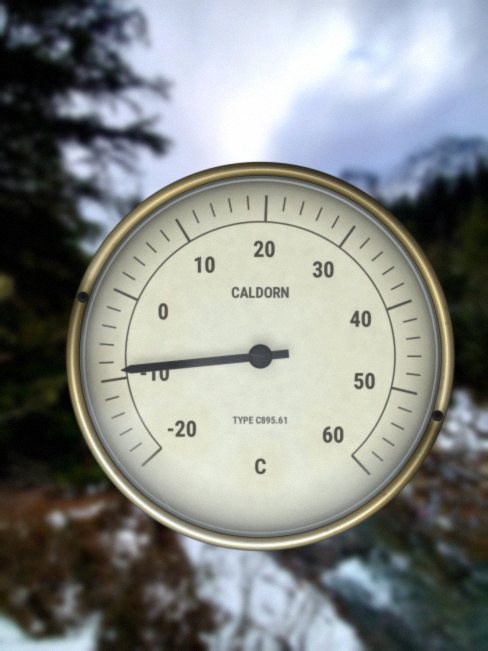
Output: -9,°C
